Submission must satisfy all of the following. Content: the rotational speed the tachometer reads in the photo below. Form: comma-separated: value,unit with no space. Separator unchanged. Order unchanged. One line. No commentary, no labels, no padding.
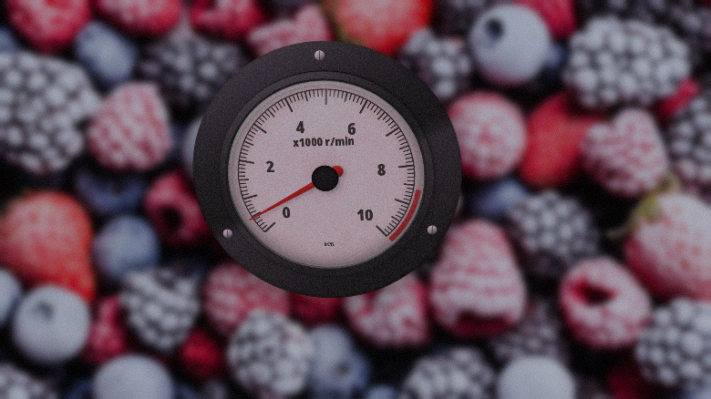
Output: 500,rpm
